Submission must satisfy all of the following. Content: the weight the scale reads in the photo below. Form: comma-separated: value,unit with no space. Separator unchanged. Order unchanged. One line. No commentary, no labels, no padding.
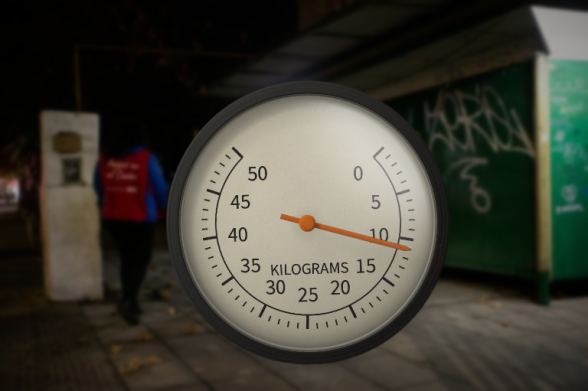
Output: 11,kg
